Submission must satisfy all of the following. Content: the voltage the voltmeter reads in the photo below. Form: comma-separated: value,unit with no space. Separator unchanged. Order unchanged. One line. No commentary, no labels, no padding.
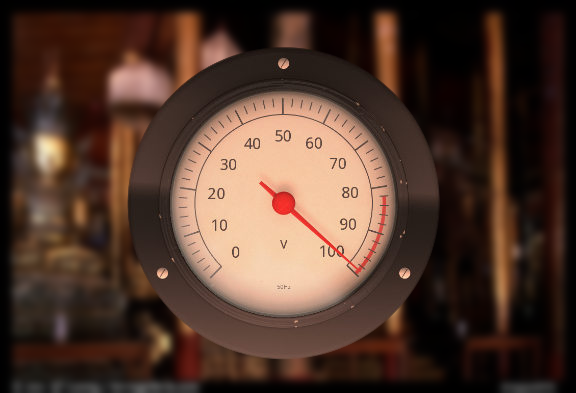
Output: 99,V
